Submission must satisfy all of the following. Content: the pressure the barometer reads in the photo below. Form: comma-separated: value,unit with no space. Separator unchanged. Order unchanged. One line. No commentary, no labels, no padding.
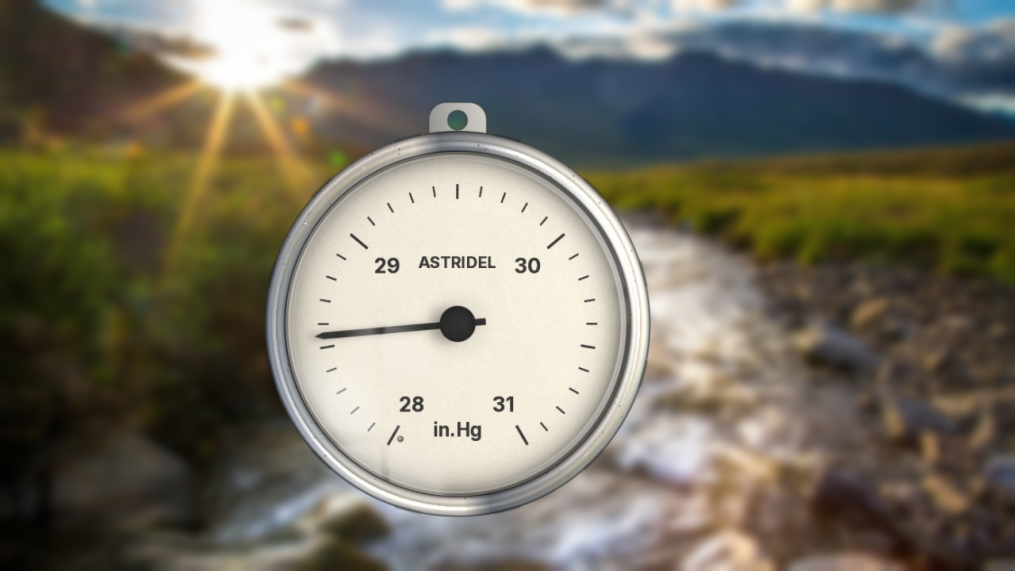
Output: 28.55,inHg
